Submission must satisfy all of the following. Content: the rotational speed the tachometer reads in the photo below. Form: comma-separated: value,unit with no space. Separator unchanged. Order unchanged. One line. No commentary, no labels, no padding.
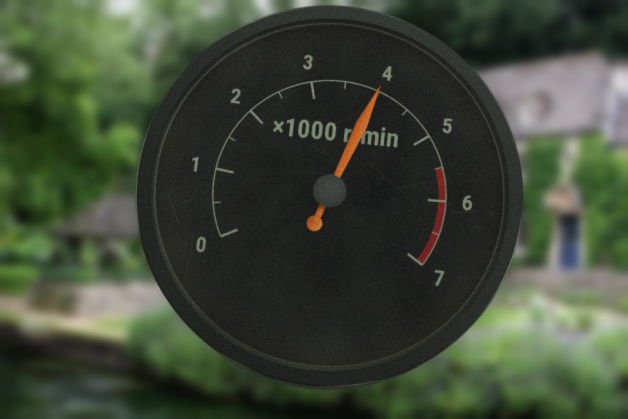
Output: 4000,rpm
